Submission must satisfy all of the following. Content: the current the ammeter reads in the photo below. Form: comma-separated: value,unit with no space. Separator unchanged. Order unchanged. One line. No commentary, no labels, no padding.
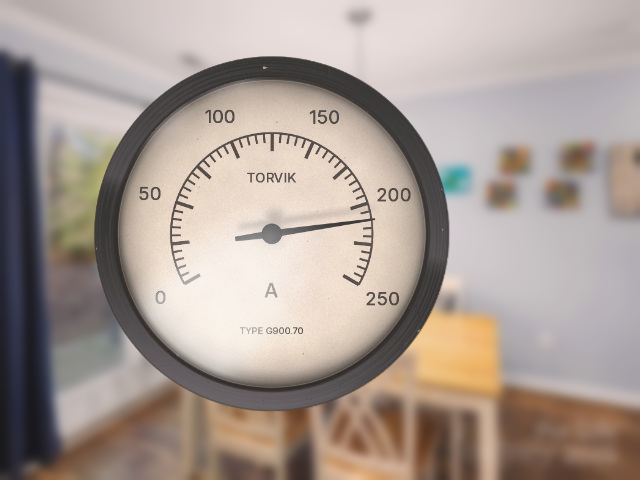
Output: 210,A
